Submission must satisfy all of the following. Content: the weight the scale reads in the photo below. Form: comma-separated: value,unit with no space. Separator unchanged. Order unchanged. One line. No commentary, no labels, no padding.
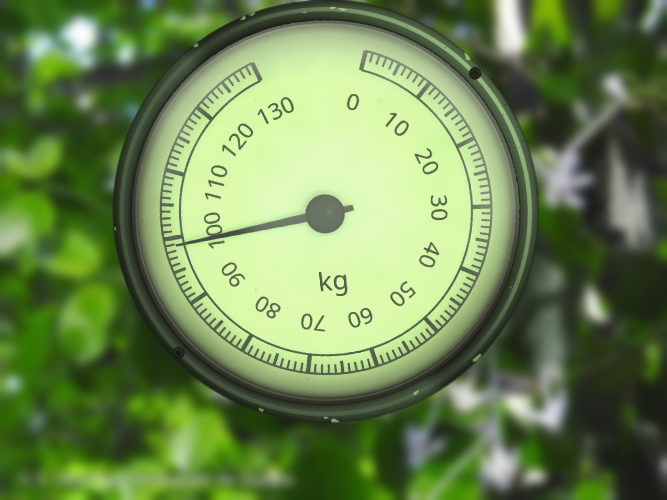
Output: 99,kg
